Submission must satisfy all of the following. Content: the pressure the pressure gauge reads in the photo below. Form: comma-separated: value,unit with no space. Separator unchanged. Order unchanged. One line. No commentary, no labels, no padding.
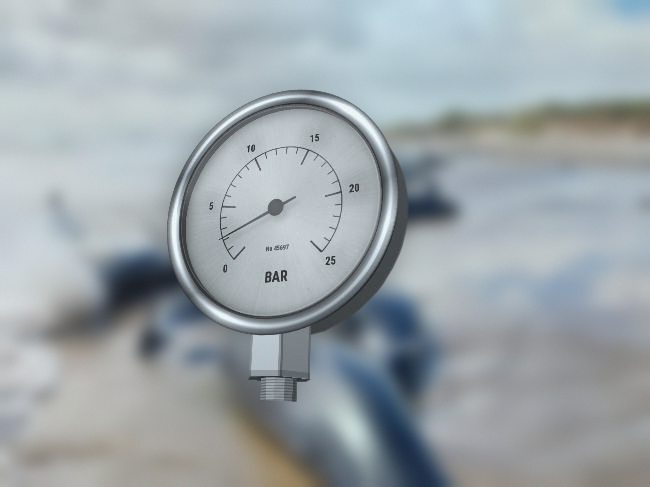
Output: 2,bar
